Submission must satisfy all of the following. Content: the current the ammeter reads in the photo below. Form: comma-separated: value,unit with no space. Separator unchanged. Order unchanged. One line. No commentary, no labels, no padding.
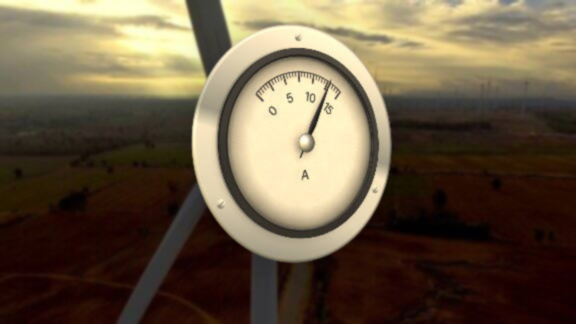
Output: 12.5,A
